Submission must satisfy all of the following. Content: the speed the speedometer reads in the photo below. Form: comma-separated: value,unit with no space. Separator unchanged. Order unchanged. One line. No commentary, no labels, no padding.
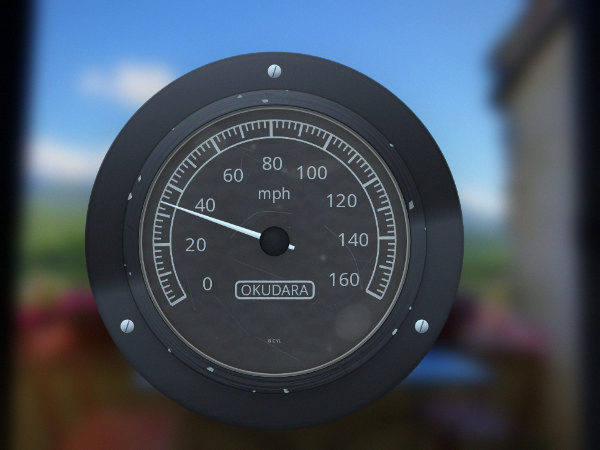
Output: 34,mph
